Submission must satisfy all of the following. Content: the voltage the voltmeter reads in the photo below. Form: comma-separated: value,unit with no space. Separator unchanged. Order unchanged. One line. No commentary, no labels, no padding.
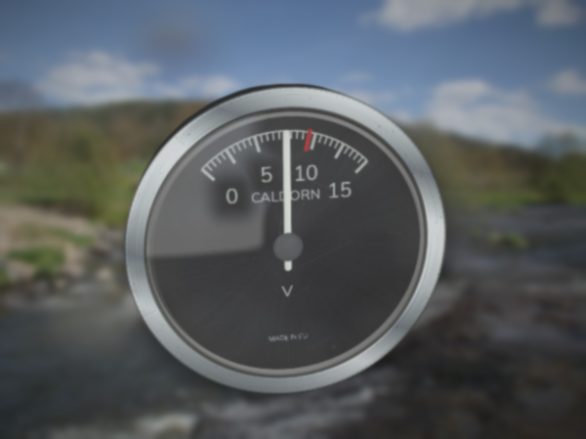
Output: 7.5,V
